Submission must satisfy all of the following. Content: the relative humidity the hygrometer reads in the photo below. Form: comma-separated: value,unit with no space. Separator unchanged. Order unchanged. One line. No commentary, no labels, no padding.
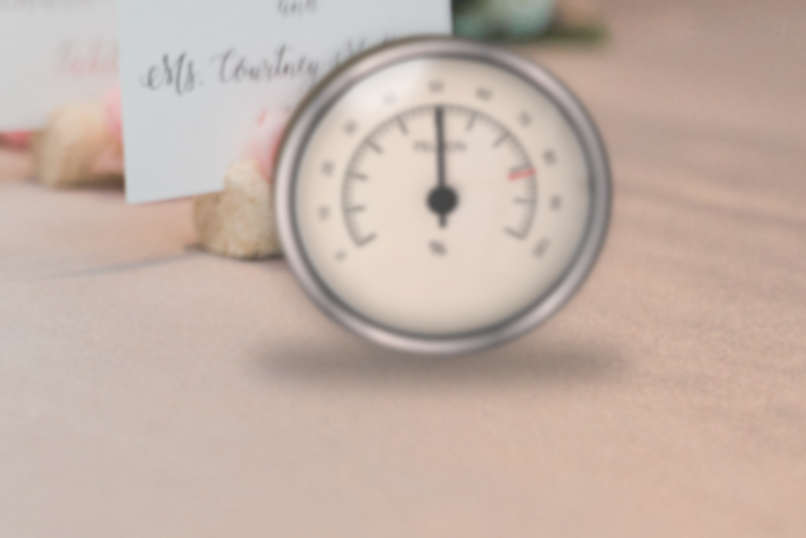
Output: 50,%
